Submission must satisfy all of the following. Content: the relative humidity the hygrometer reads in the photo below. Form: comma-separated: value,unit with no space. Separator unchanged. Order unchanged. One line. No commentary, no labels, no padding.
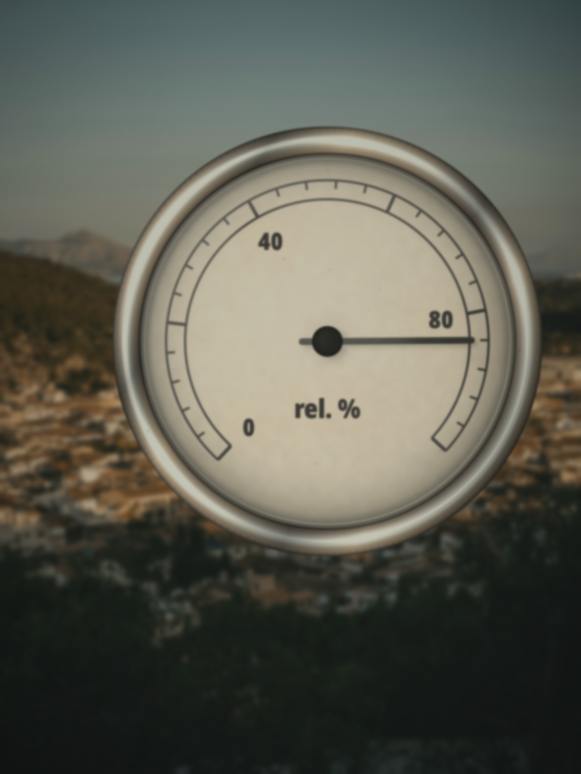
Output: 84,%
